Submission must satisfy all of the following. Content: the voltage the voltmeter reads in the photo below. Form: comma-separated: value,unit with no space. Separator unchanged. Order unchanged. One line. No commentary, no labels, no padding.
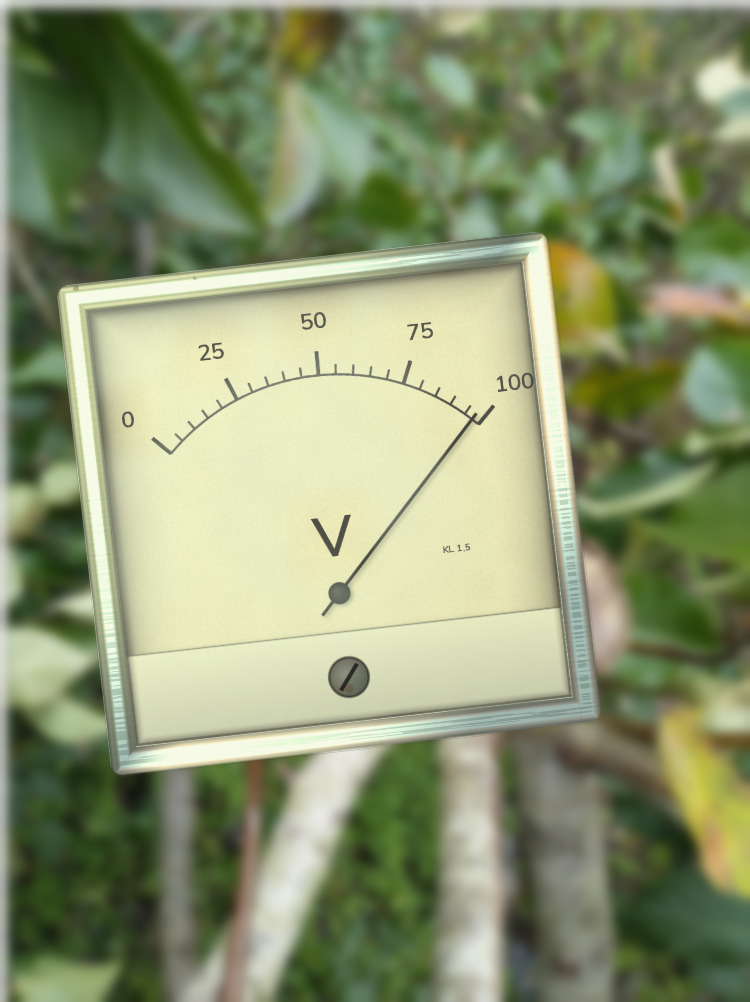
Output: 97.5,V
